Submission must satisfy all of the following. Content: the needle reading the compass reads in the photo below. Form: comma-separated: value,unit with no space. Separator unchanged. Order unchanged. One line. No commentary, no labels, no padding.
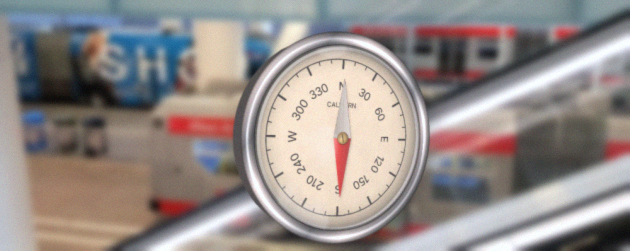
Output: 180,°
